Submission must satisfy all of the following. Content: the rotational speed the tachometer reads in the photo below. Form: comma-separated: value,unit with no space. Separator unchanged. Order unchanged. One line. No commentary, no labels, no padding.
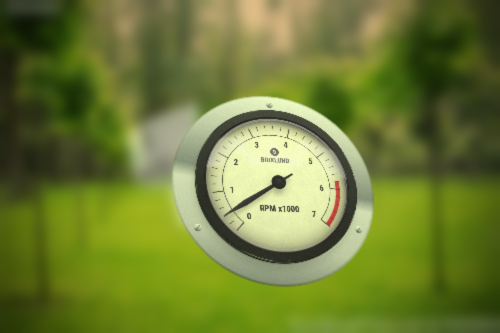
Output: 400,rpm
